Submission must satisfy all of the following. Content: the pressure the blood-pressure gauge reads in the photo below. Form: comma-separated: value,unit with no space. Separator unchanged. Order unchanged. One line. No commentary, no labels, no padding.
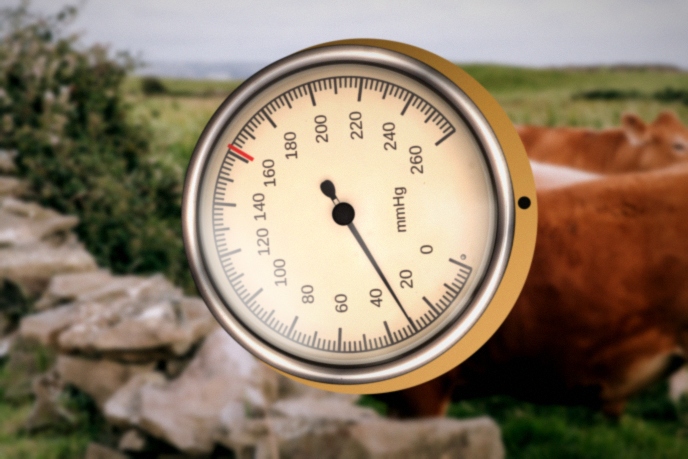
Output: 30,mmHg
